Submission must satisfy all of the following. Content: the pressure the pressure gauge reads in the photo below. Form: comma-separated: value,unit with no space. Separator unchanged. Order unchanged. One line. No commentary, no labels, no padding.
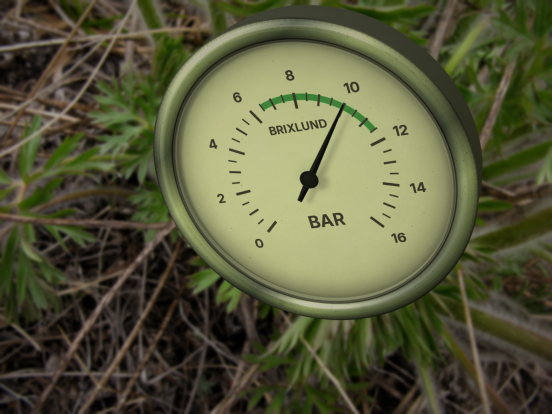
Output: 10,bar
